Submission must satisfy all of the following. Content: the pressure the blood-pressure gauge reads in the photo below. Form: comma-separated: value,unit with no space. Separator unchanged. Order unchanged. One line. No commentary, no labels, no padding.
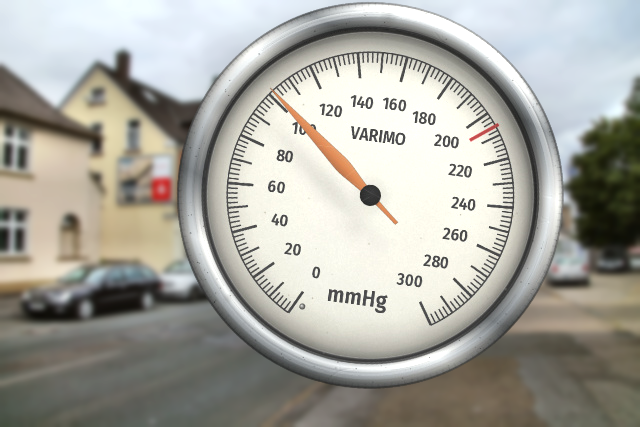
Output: 102,mmHg
